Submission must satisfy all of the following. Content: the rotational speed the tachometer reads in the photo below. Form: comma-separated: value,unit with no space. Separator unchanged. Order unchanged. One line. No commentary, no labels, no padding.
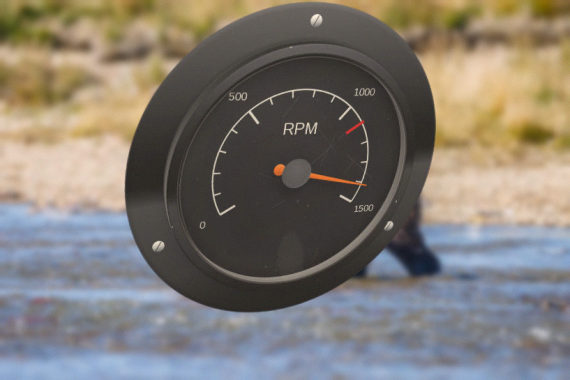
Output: 1400,rpm
